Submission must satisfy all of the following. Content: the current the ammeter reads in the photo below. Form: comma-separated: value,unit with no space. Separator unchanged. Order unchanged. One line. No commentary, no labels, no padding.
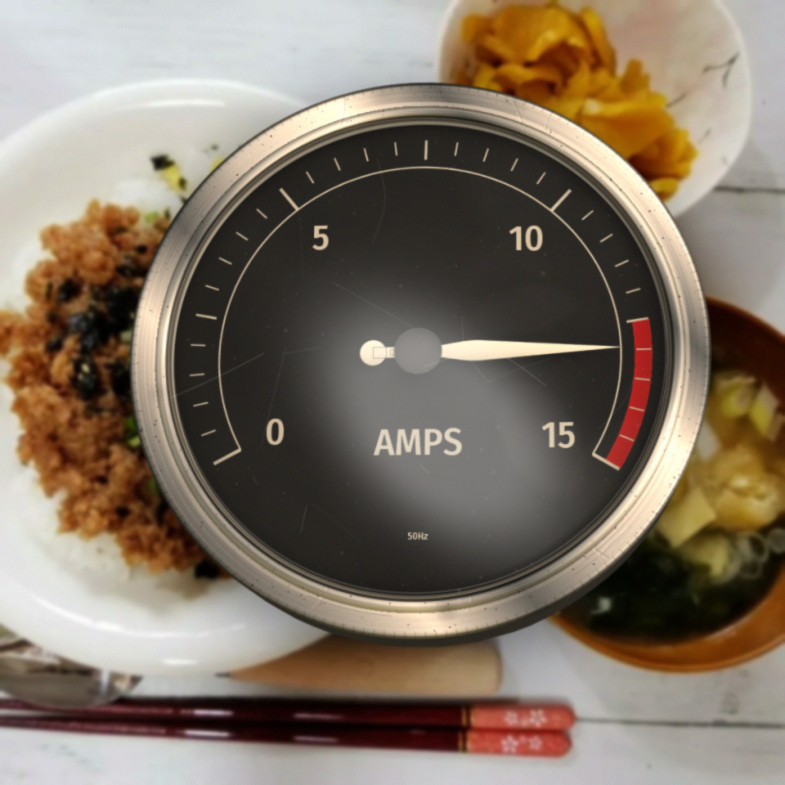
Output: 13,A
